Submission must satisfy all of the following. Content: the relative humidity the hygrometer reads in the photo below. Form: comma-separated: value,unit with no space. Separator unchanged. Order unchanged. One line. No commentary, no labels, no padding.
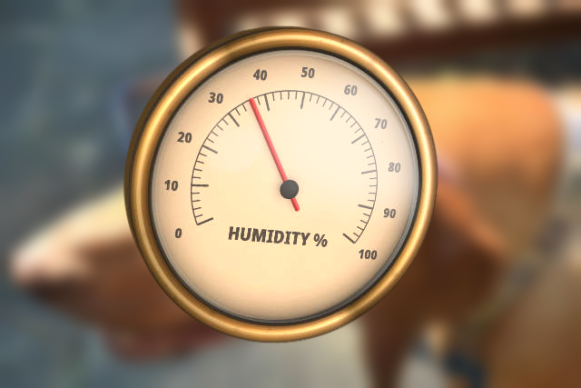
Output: 36,%
